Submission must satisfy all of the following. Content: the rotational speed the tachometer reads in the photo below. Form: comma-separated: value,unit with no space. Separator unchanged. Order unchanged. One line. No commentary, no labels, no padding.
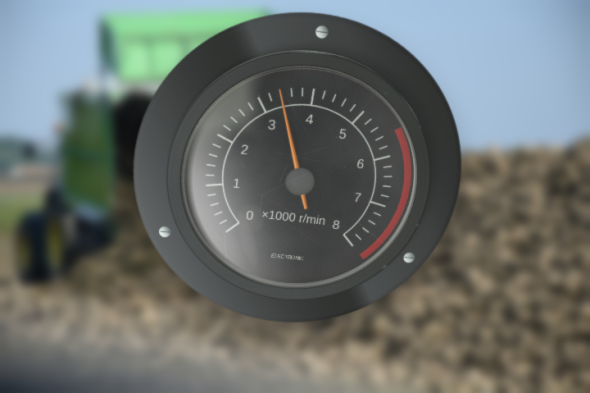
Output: 3400,rpm
